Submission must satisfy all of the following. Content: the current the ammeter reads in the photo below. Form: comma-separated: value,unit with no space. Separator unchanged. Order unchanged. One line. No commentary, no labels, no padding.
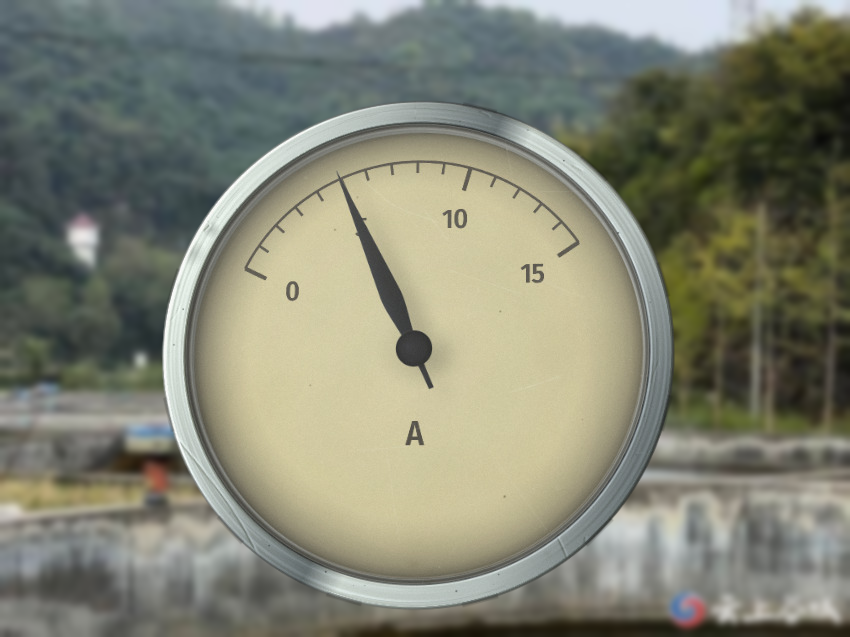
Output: 5,A
